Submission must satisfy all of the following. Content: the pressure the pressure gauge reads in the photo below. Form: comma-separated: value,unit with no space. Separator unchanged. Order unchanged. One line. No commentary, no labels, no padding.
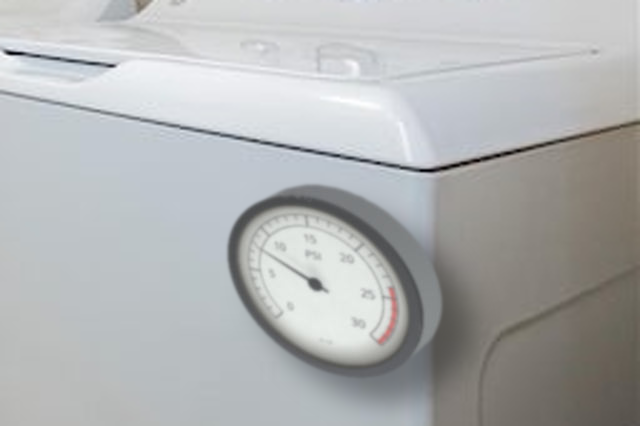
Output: 8,psi
